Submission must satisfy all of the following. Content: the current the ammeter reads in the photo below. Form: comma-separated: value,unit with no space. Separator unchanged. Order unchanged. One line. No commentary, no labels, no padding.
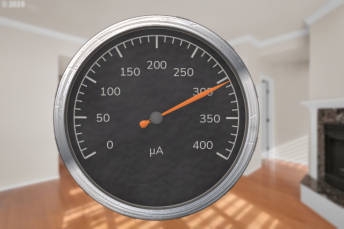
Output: 305,µA
